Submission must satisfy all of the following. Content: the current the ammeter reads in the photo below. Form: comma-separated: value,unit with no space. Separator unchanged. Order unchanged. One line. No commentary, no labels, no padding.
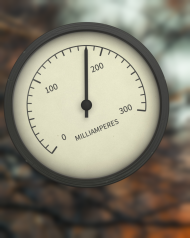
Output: 180,mA
